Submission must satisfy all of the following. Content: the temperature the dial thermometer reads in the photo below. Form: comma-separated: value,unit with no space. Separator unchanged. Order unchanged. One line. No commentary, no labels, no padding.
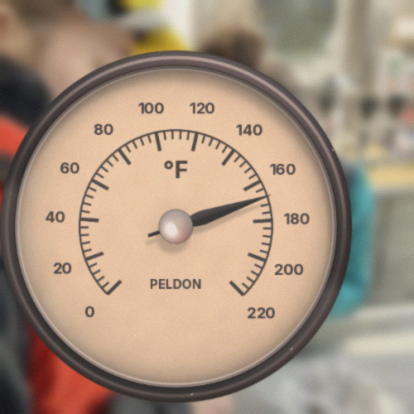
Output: 168,°F
